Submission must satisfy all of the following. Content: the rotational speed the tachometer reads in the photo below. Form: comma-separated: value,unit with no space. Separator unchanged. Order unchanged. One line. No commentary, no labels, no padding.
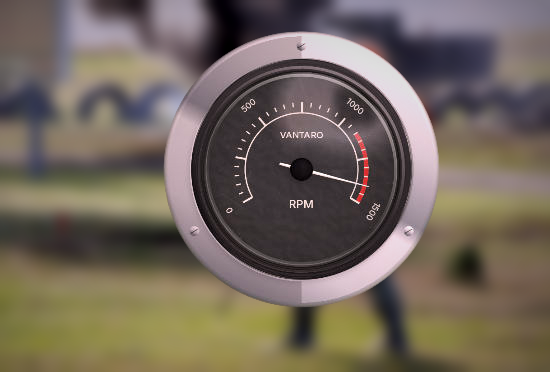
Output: 1400,rpm
